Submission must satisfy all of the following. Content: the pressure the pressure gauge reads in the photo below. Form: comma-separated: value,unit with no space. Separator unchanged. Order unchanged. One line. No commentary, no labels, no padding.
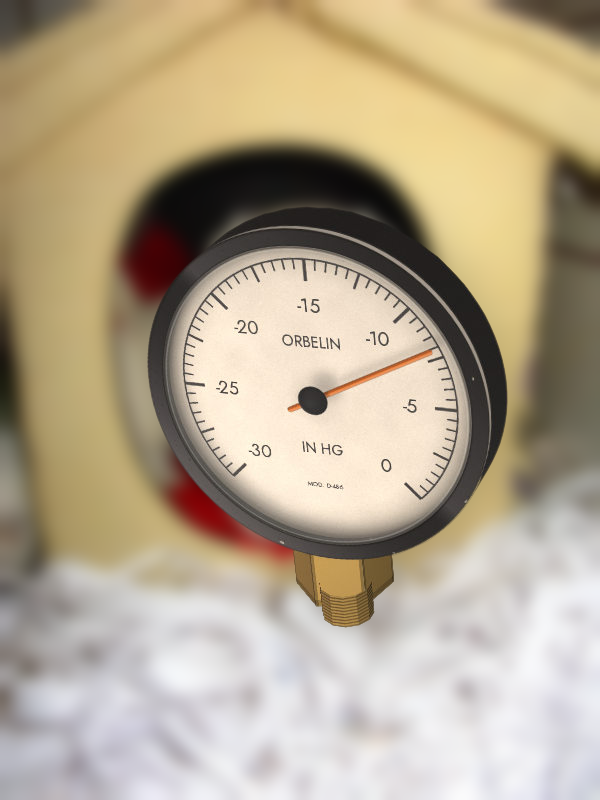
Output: -8,inHg
